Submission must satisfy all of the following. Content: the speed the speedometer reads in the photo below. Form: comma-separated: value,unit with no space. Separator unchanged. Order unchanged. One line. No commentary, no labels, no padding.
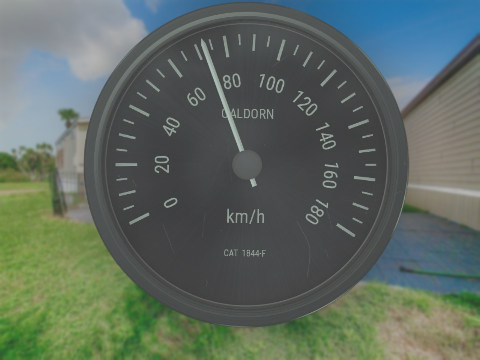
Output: 72.5,km/h
